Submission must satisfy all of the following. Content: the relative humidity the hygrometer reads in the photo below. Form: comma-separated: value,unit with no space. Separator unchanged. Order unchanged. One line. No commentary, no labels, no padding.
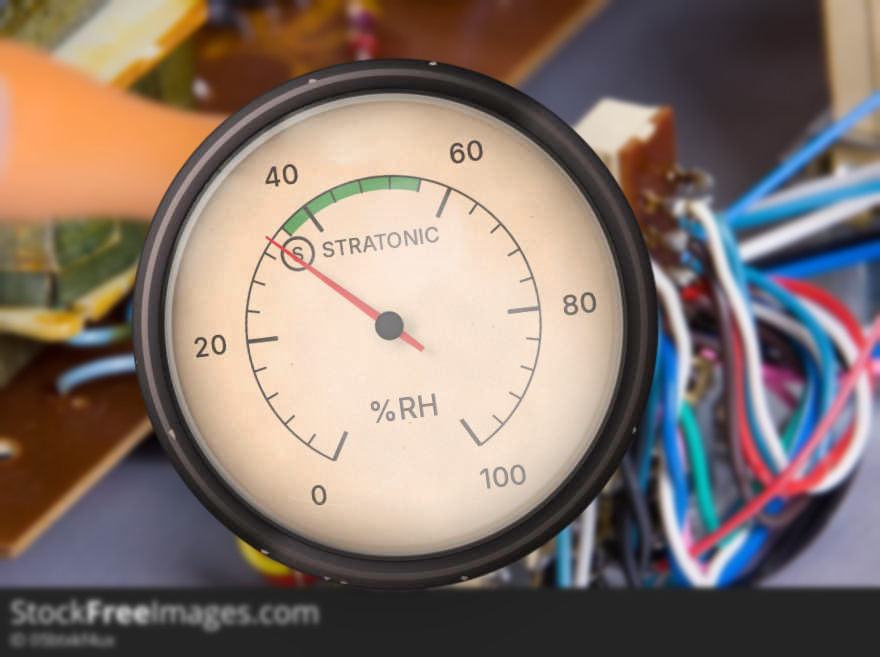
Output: 34,%
